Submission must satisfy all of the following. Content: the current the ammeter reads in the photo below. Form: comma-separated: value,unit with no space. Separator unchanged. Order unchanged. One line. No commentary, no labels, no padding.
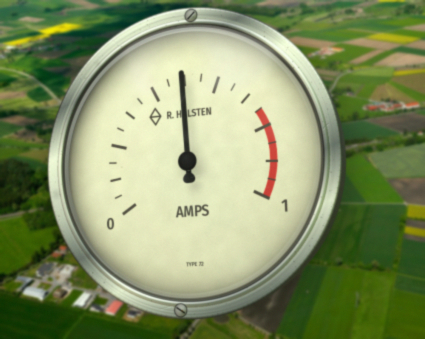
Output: 0.5,A
